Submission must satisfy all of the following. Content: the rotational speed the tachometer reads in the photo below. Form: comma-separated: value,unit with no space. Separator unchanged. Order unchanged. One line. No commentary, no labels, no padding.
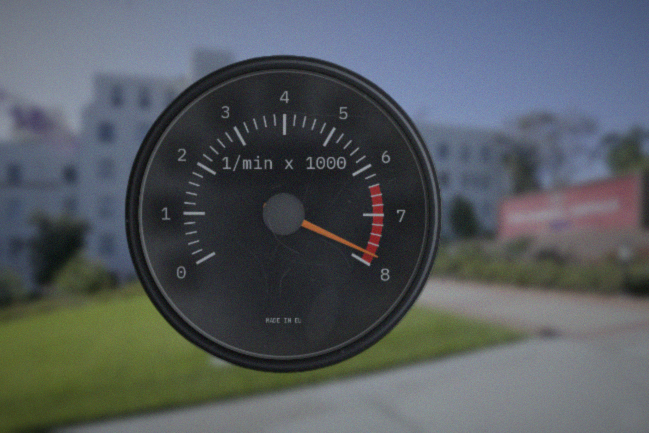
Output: 7800,rpm
